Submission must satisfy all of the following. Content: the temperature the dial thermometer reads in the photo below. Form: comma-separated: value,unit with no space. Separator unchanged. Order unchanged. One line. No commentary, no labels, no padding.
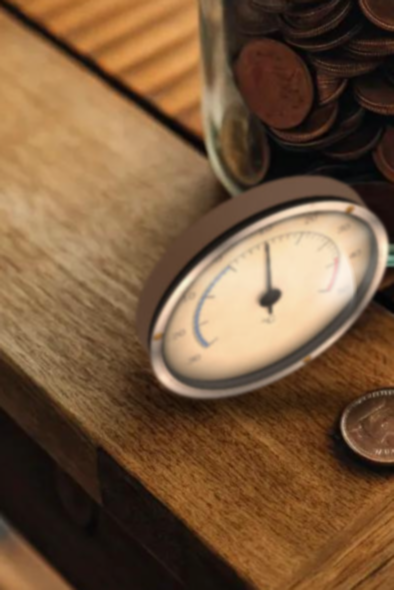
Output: 10,°C
